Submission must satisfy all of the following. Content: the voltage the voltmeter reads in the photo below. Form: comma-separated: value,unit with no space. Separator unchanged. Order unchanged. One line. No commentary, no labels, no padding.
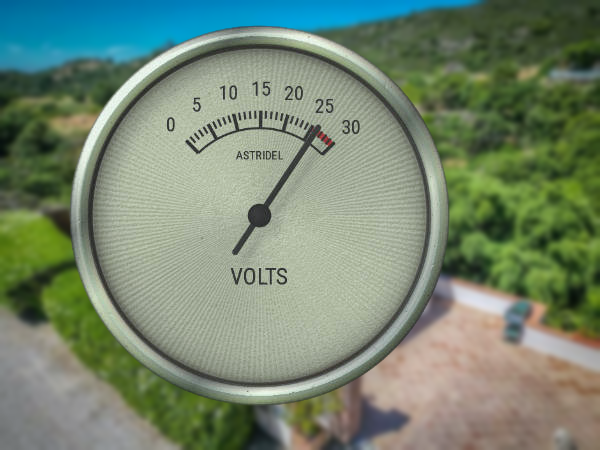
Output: 26,V
